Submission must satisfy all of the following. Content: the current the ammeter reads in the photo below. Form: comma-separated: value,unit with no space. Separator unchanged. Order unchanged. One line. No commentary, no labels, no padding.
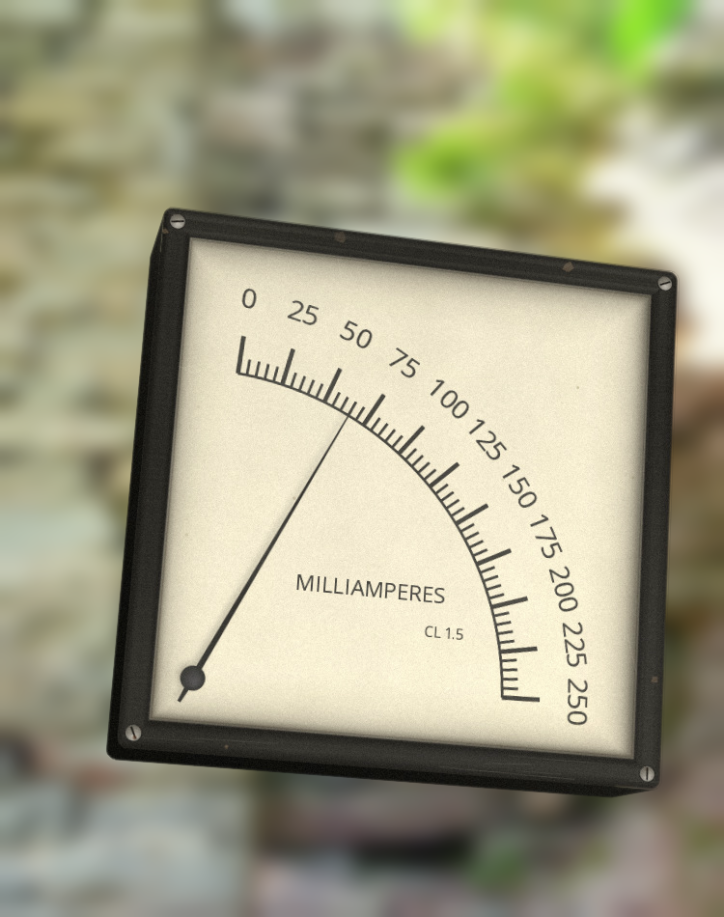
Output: 65,mA
